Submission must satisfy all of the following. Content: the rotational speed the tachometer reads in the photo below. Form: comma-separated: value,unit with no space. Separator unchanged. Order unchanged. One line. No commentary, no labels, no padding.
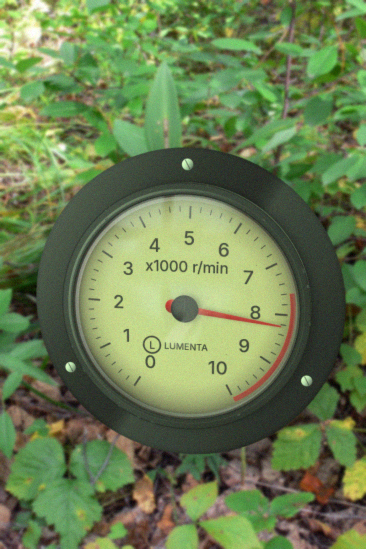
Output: 8200,rpm
